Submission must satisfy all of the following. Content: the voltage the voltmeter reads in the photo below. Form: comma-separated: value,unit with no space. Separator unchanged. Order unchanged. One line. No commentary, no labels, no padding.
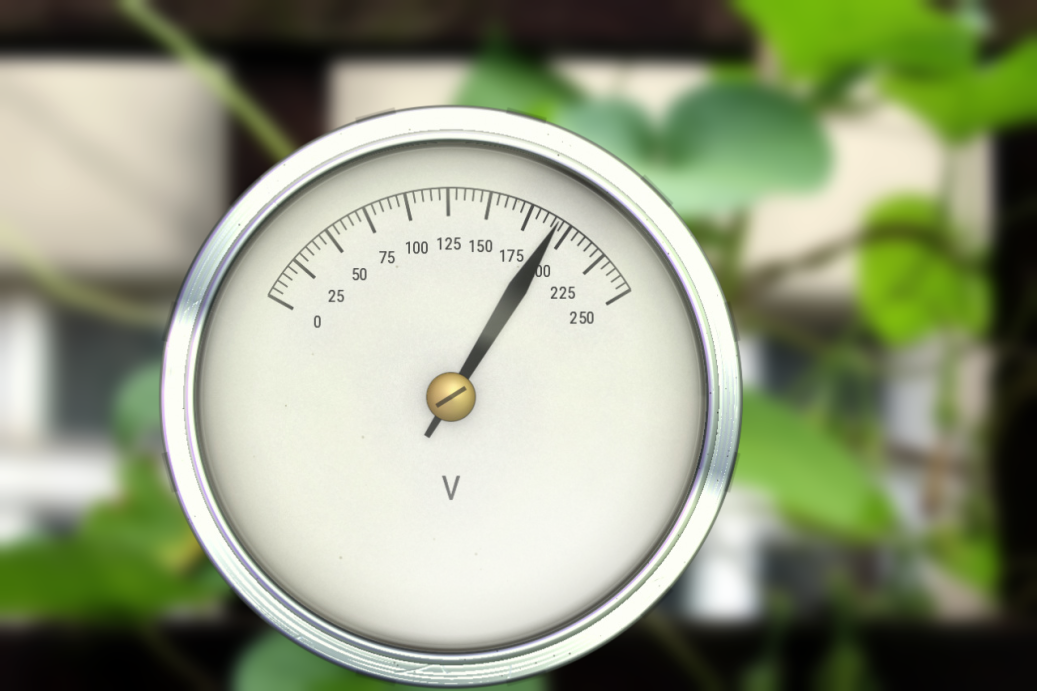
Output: 192.5,V
